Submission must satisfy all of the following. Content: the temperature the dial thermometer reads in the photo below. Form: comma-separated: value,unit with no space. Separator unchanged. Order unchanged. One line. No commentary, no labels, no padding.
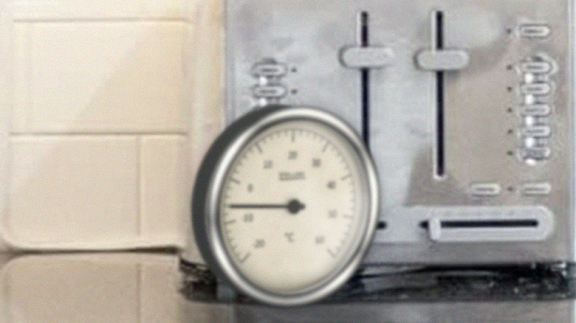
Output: -6,°C
